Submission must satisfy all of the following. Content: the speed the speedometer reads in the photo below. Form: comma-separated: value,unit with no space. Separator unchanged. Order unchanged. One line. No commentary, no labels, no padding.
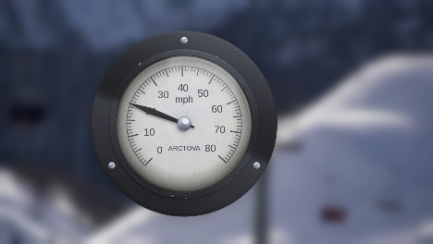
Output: 20,mph
